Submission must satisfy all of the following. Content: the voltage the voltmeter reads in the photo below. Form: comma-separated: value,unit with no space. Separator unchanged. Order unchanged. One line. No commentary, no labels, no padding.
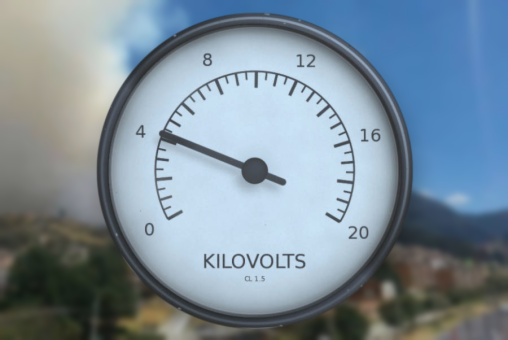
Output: 4.25,kV
